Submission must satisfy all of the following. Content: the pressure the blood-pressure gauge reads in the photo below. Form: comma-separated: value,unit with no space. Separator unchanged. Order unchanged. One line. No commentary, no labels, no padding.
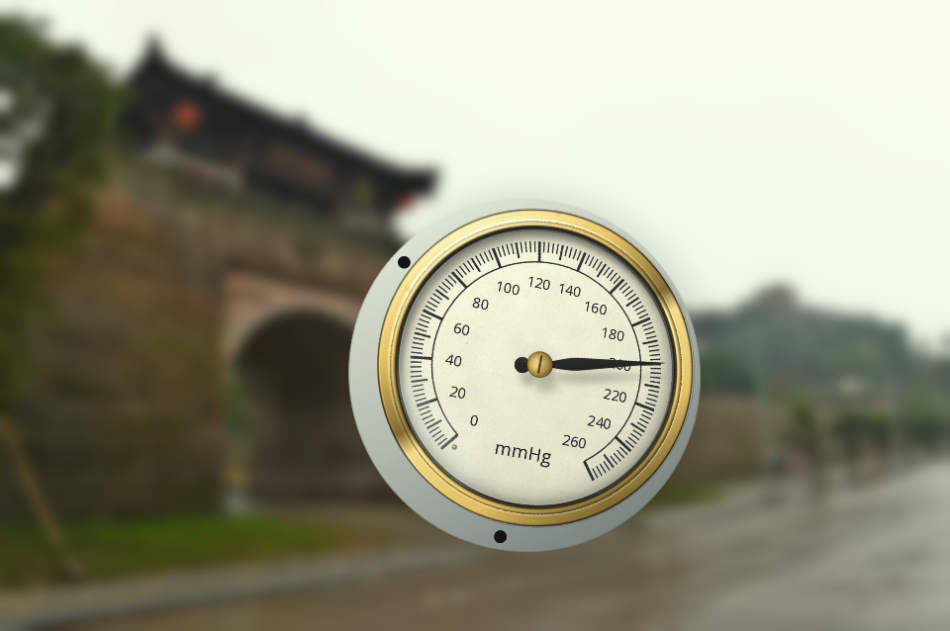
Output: 200,mmHg
